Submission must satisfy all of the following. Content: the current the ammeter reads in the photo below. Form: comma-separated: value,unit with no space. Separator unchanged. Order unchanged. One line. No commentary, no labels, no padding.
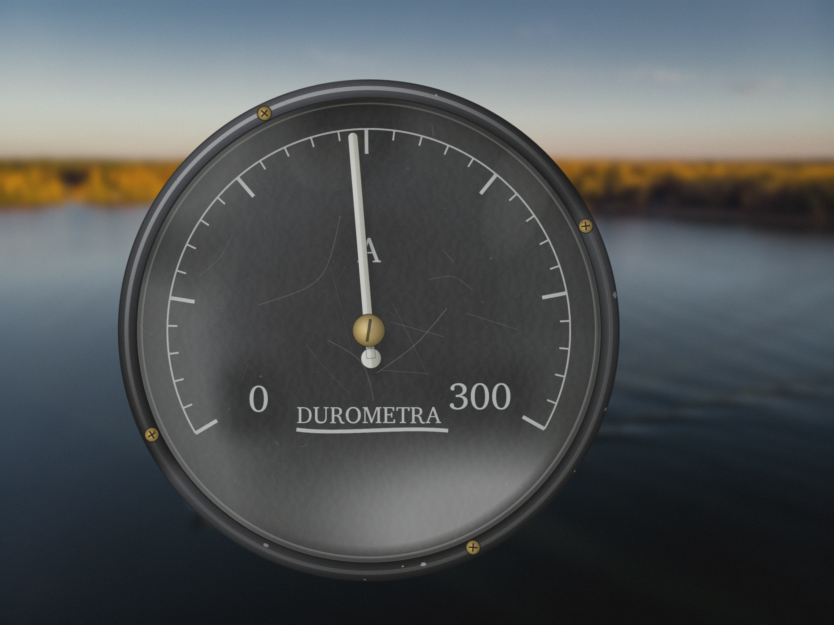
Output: 145,A
